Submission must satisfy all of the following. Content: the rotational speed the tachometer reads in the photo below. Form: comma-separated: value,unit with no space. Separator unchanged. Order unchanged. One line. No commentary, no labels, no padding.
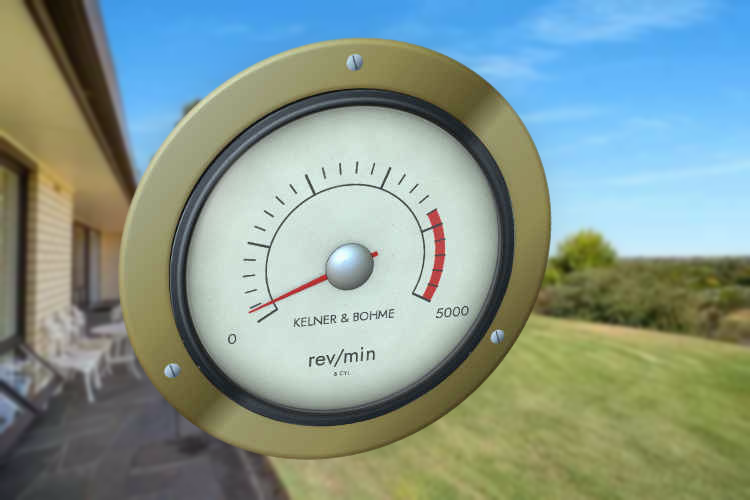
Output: 200,rpm
